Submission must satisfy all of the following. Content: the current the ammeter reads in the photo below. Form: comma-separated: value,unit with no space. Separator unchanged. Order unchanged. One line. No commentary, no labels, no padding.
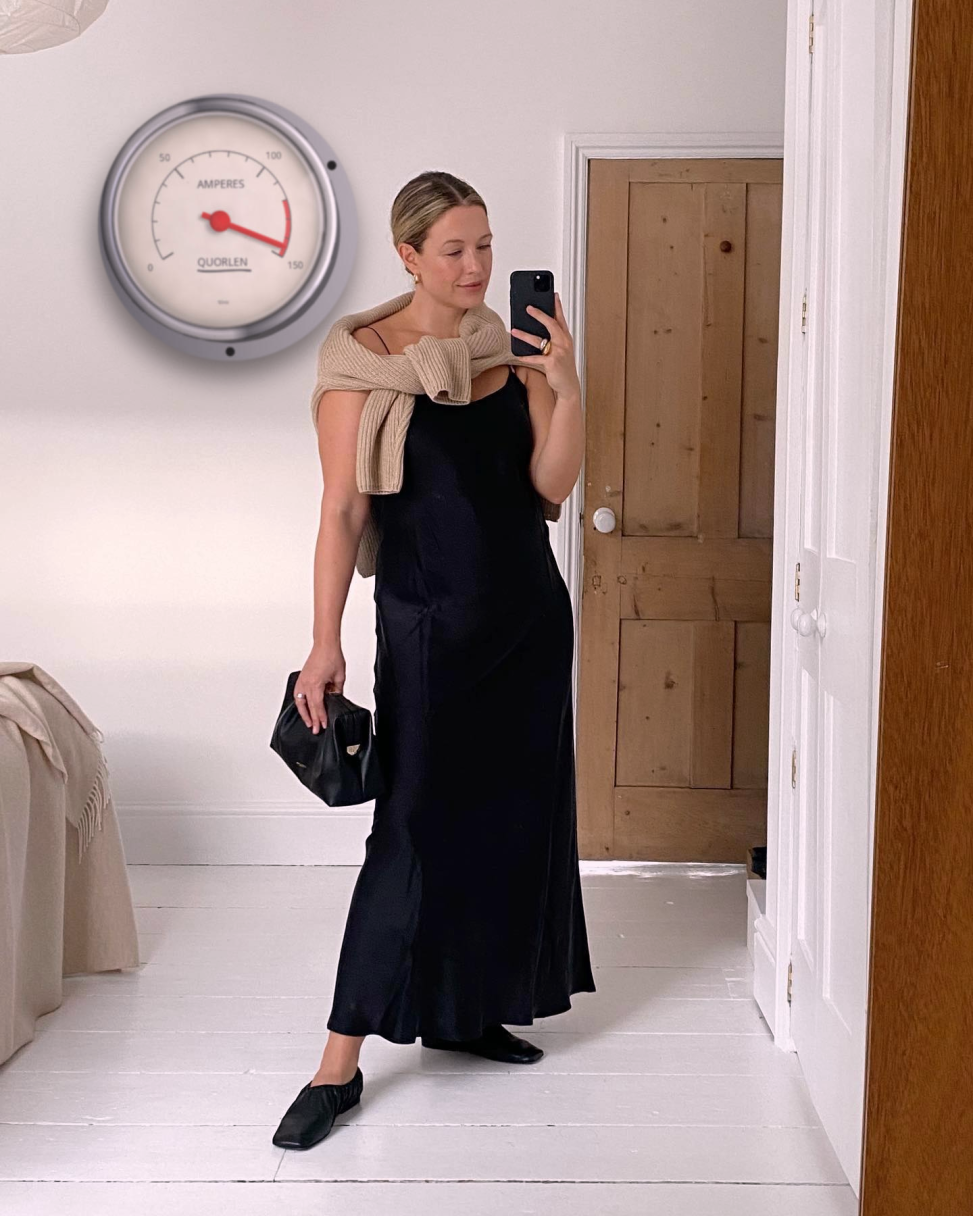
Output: 145,A
